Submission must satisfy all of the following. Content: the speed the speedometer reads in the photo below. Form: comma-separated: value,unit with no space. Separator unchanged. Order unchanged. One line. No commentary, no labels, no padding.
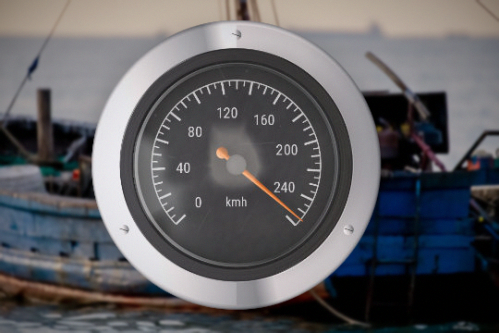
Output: 255,km/h
